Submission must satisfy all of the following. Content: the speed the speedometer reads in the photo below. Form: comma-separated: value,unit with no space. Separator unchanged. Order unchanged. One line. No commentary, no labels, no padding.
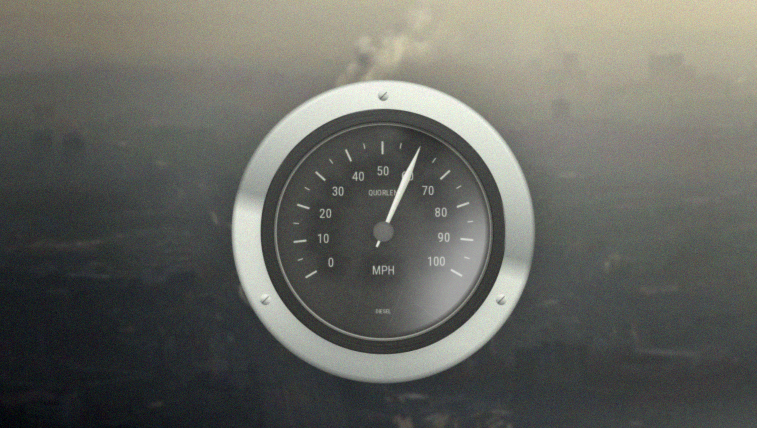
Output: 60,mph
